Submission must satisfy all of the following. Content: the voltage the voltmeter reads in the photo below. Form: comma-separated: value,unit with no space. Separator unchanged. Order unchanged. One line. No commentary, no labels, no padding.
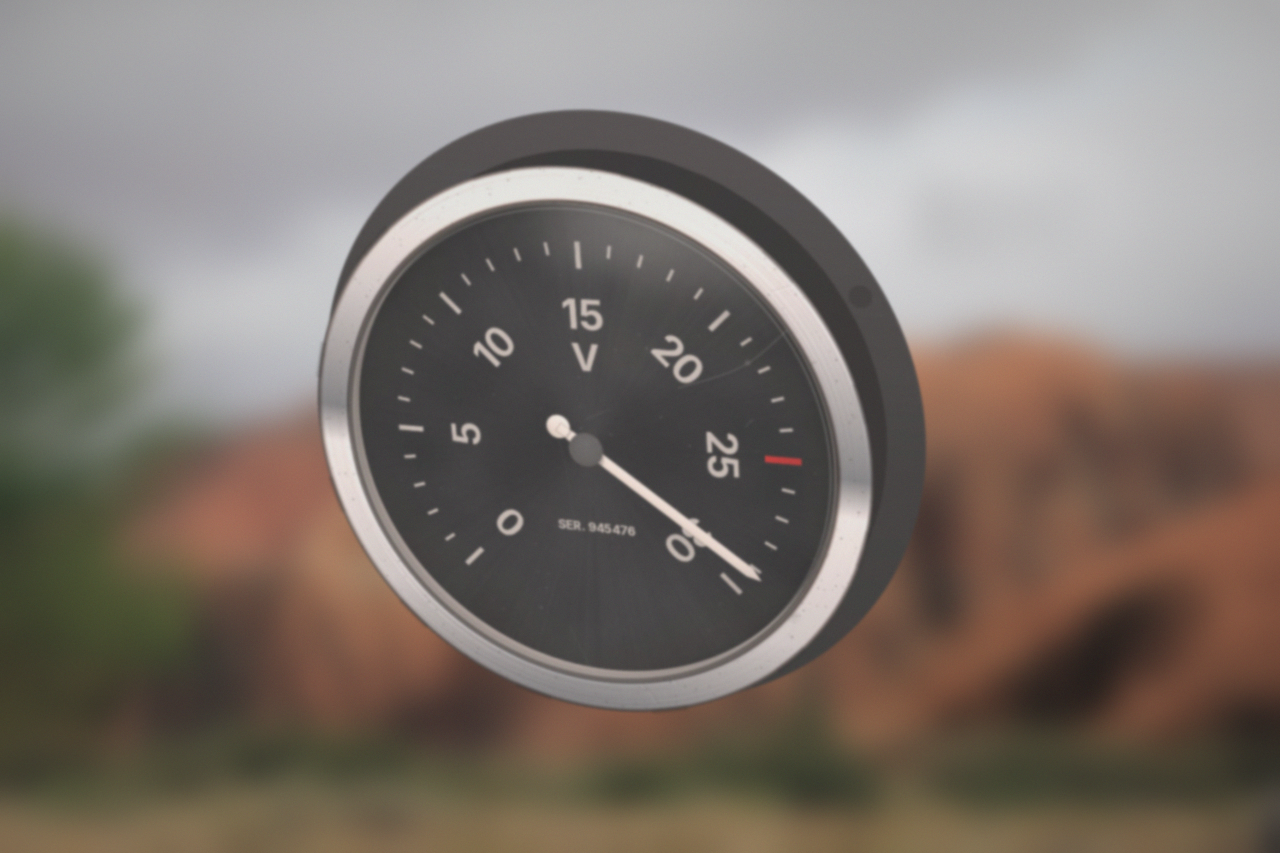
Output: 29,V
